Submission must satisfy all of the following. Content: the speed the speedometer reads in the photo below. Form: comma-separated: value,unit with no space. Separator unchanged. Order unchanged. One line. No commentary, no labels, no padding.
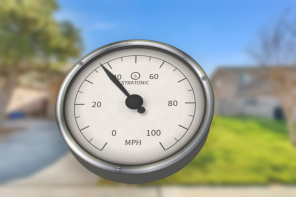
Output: 37.5,mph
